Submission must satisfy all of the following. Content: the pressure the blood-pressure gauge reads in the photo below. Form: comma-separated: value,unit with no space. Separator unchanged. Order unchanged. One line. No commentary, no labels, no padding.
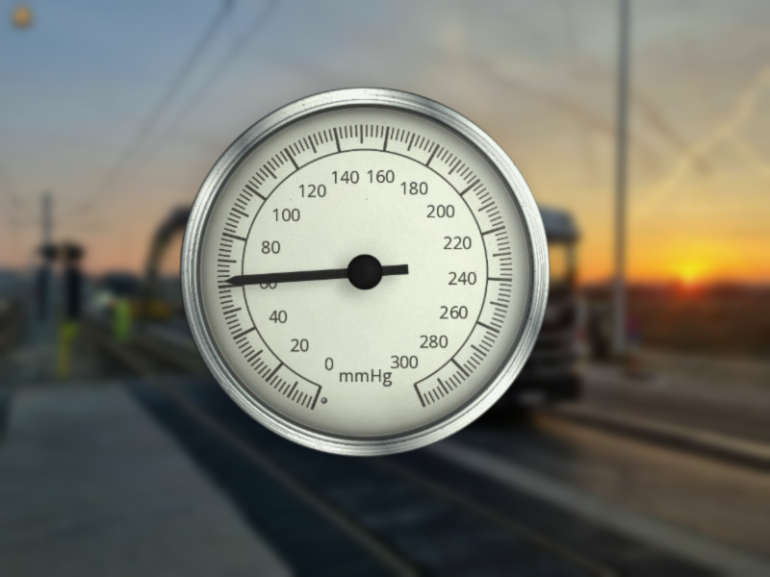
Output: 62,mmHg
